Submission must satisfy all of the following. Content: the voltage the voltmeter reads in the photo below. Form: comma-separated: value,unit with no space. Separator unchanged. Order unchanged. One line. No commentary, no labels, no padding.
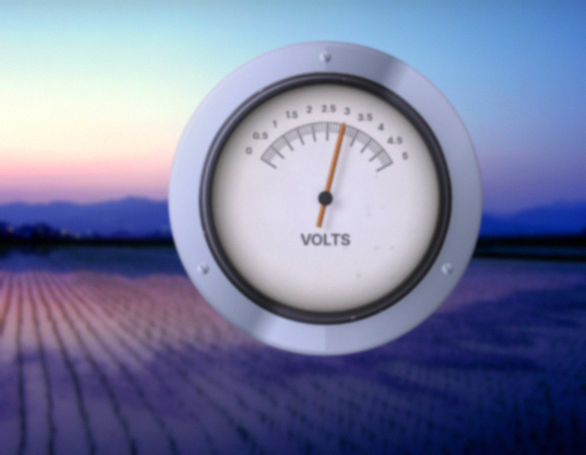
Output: 3,V
